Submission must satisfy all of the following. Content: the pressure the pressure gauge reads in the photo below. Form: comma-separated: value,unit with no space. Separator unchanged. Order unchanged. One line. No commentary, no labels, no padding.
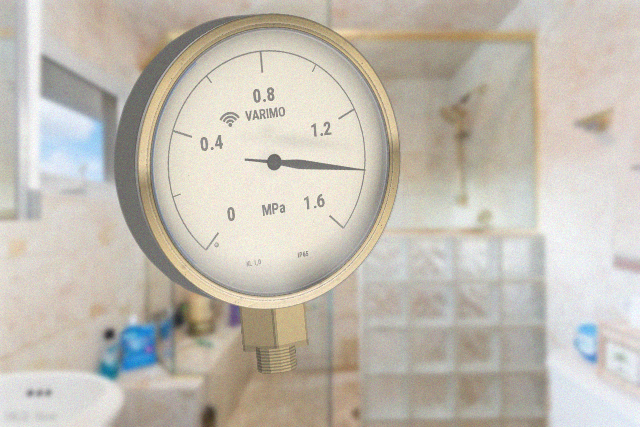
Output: 1.4,MPa
